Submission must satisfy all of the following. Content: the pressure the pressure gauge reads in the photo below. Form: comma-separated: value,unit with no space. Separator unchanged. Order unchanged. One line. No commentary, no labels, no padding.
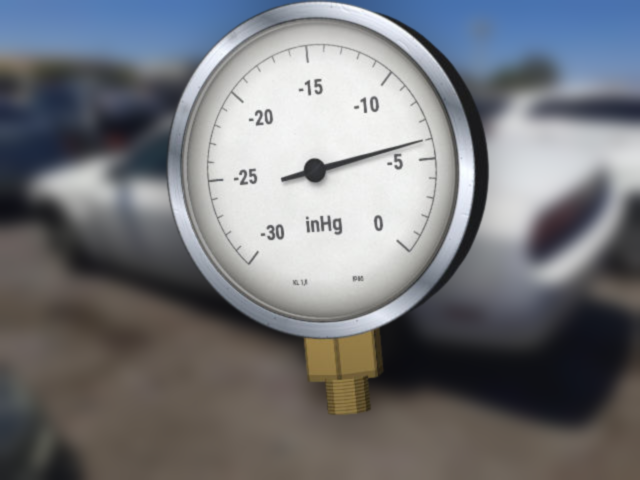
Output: -6,inHg
